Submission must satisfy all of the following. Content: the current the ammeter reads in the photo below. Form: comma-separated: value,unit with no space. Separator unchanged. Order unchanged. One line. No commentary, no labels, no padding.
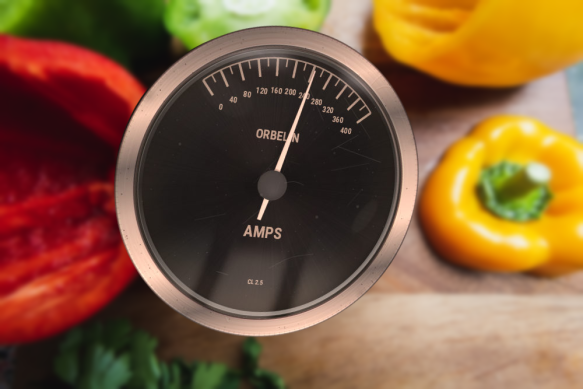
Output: 240,A
